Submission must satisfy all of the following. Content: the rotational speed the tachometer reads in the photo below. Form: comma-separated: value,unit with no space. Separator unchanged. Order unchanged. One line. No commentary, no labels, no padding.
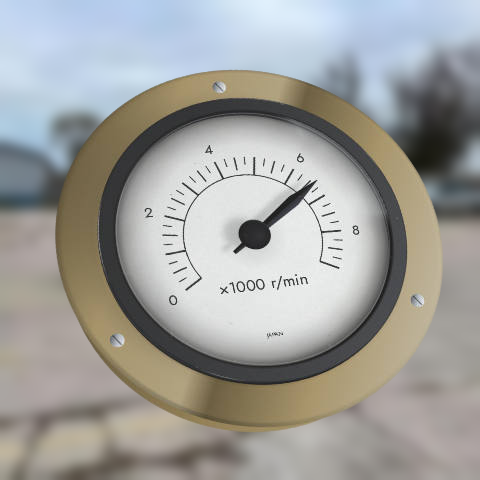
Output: 6625,rpm
